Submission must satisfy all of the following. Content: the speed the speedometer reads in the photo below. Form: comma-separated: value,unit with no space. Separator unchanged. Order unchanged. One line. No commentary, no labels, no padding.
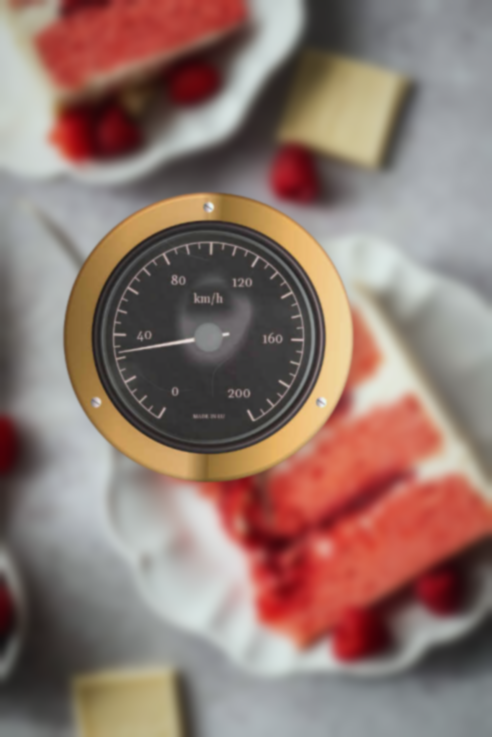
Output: 32.5,km/h
